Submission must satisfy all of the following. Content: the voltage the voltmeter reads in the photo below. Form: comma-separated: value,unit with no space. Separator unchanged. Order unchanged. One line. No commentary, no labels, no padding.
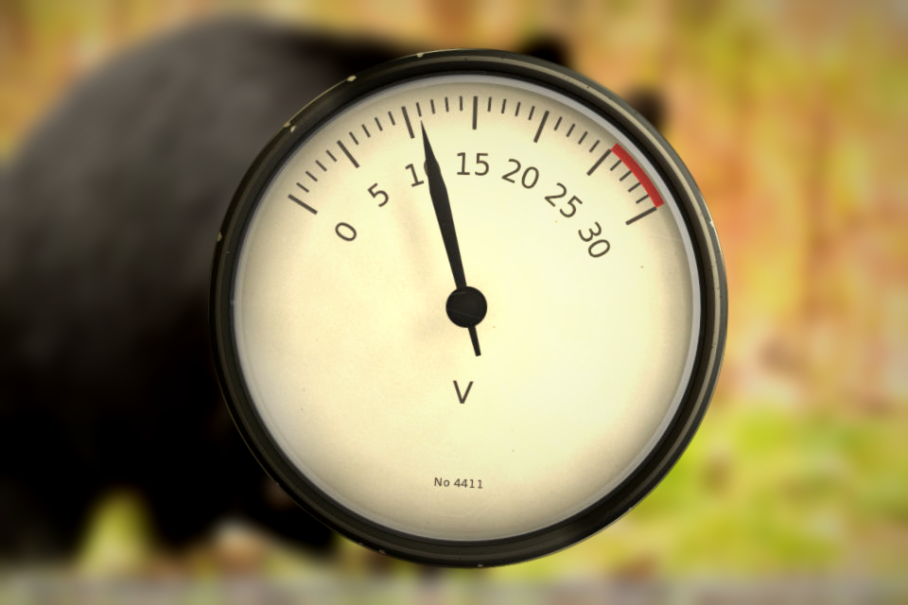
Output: 11,V
